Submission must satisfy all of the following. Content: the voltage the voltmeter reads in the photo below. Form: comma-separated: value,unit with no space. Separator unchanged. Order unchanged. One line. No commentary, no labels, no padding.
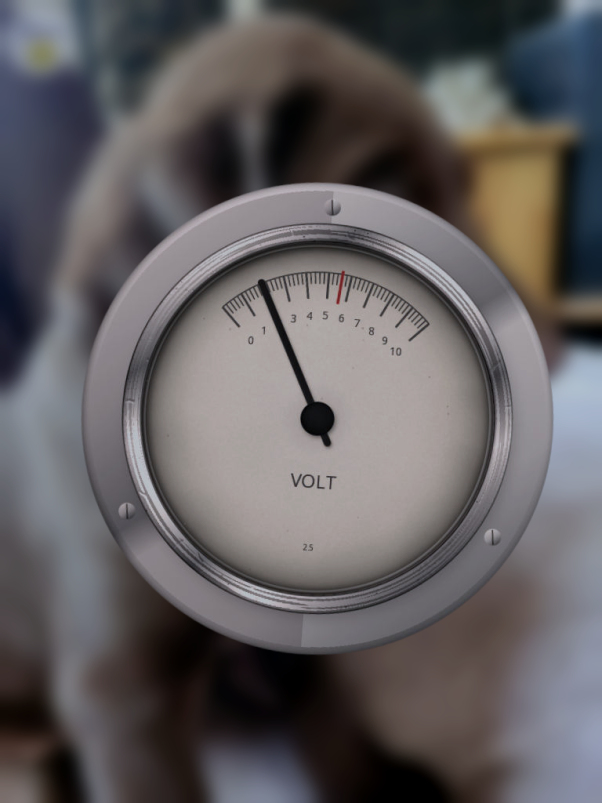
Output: 2,V
